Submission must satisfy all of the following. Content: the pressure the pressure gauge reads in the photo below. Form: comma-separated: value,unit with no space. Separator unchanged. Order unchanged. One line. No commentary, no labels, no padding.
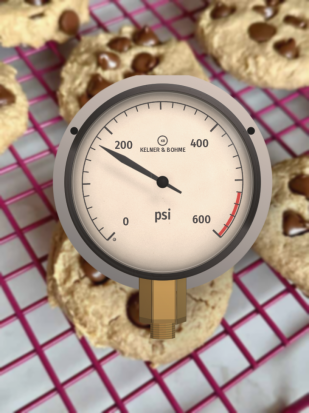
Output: 170,psi
